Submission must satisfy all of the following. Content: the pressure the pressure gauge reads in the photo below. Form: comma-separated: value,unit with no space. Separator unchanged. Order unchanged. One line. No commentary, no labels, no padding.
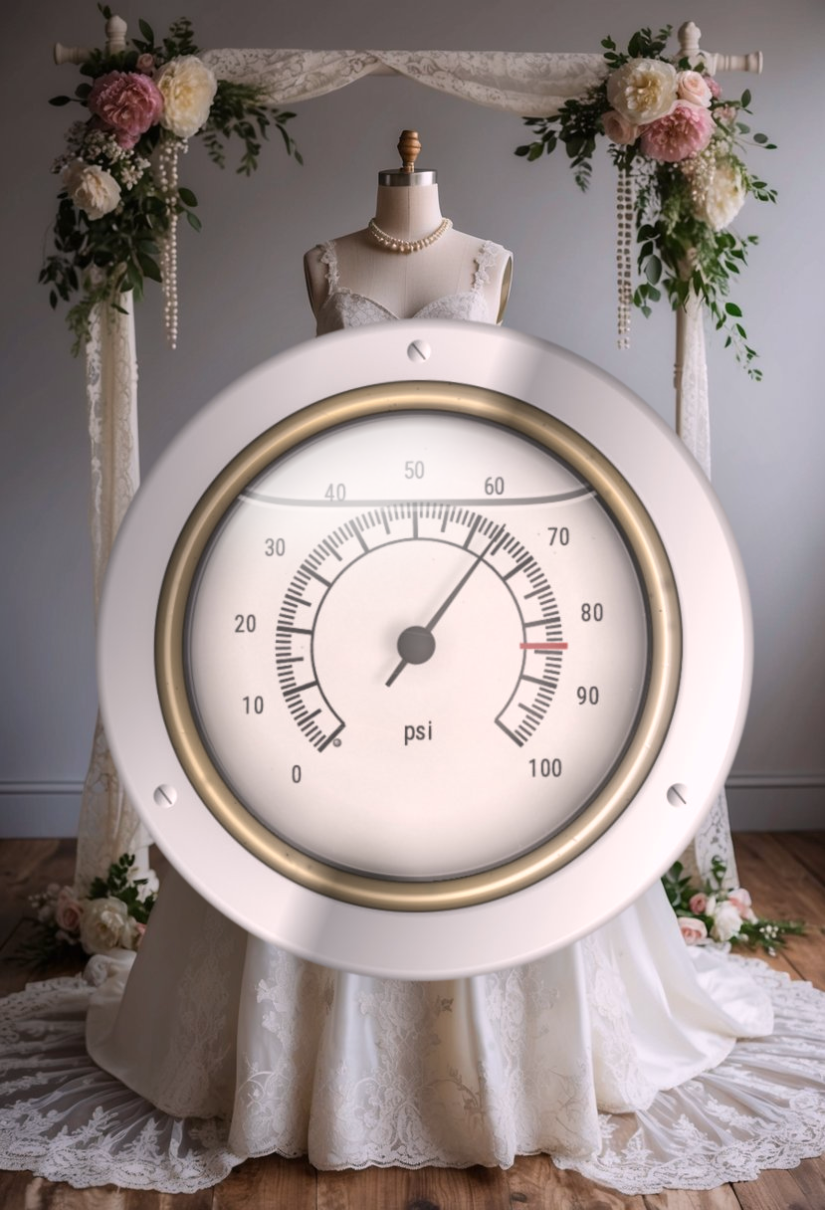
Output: 64,psi
